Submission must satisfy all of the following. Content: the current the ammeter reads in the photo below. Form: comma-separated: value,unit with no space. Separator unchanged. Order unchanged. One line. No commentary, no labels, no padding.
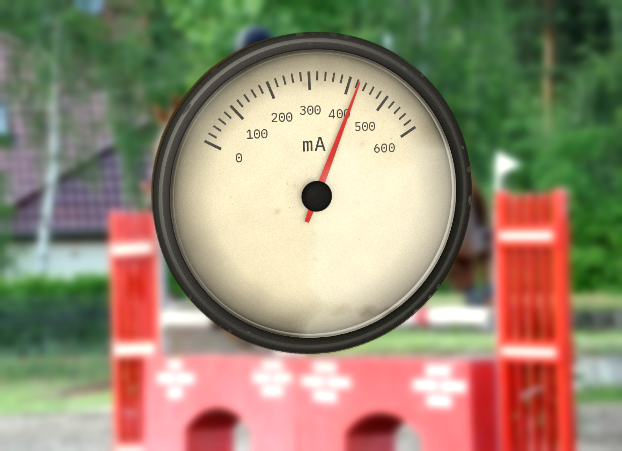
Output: 420,mA
